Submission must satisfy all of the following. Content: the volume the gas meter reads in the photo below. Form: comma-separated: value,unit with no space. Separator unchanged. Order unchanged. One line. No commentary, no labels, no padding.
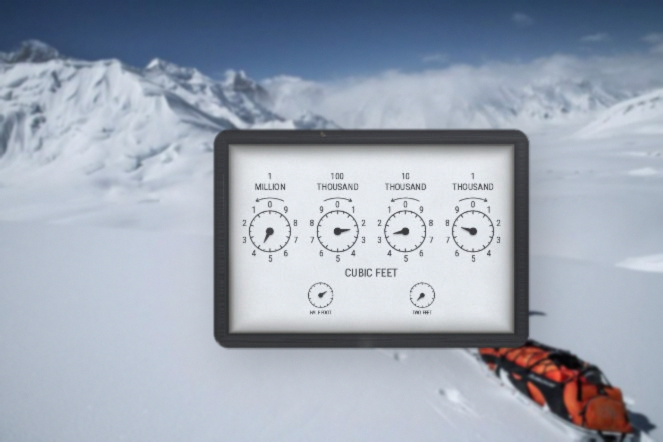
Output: 422800,ft³
